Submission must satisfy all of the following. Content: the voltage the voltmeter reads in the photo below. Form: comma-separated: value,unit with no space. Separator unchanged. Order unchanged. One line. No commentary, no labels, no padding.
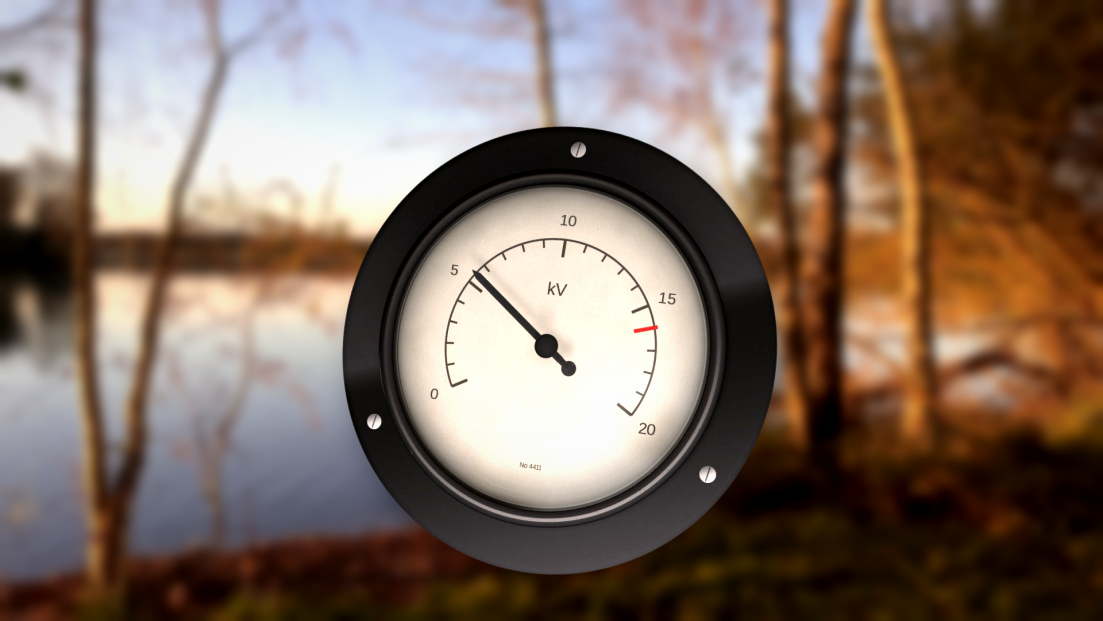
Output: 5.5,kV
